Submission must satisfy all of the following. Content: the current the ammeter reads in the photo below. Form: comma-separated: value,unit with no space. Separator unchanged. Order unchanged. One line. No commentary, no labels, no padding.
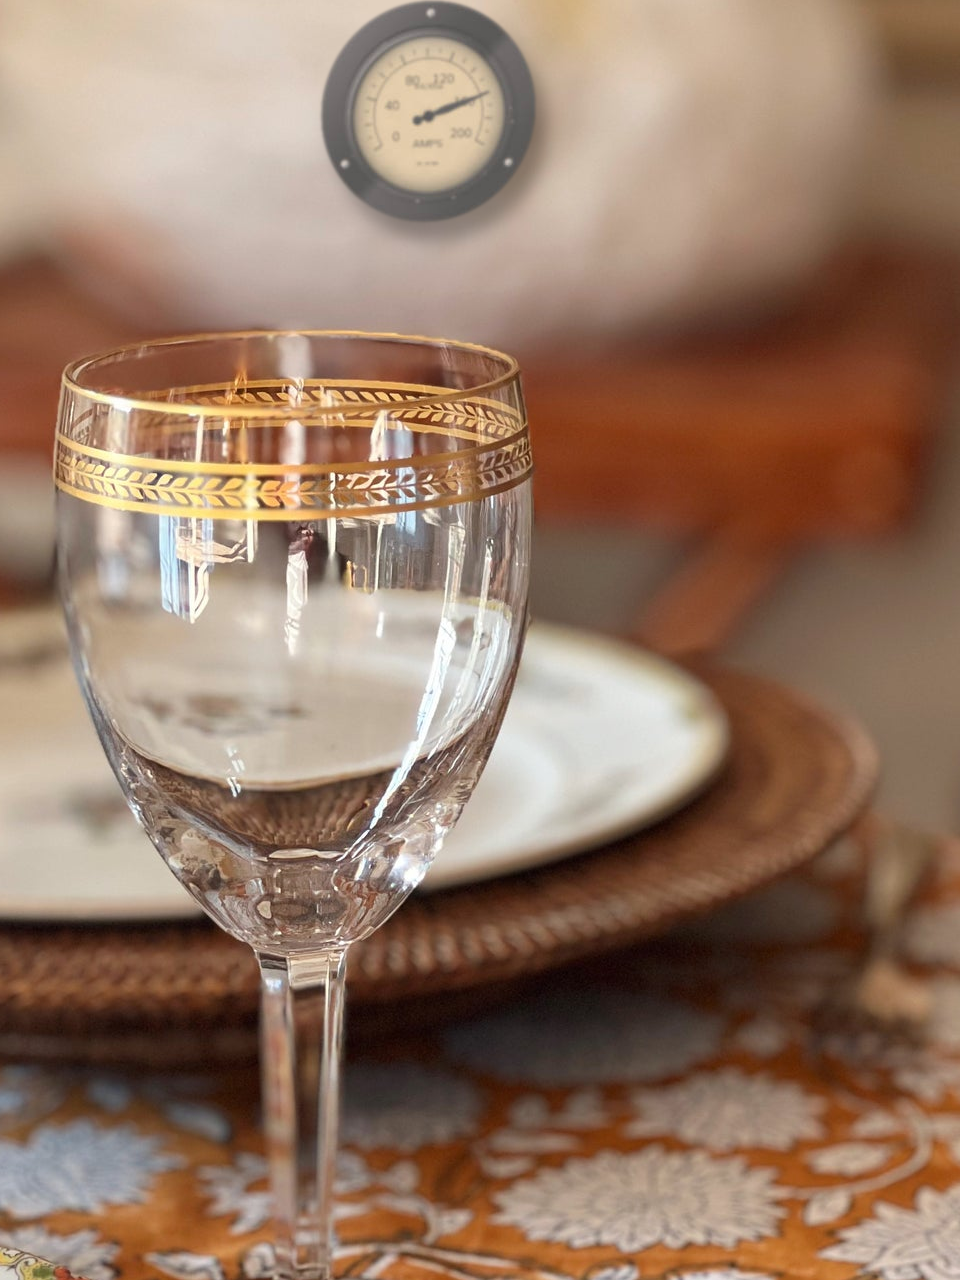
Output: 160,A
